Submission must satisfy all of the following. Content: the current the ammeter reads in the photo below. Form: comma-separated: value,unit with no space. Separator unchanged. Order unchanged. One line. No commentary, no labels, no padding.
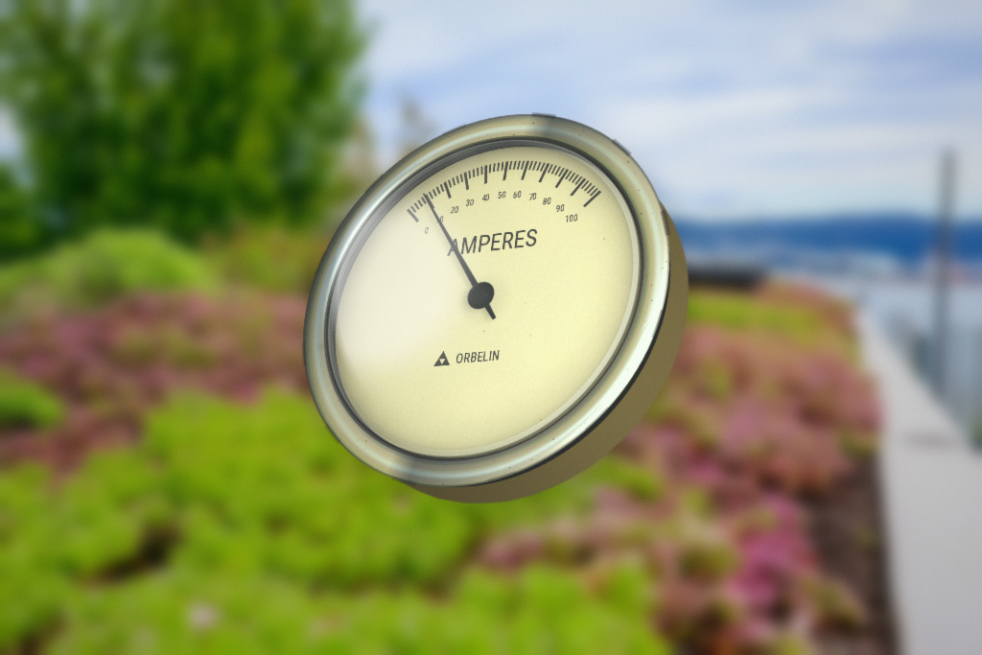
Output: 10,A
